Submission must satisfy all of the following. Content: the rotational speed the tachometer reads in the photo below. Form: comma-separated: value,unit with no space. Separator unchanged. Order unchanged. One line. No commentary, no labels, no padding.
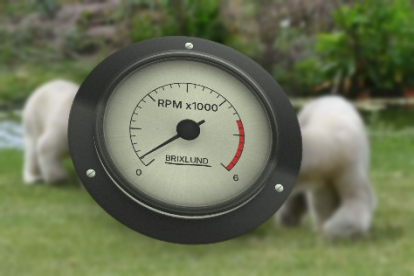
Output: 200,rpm
